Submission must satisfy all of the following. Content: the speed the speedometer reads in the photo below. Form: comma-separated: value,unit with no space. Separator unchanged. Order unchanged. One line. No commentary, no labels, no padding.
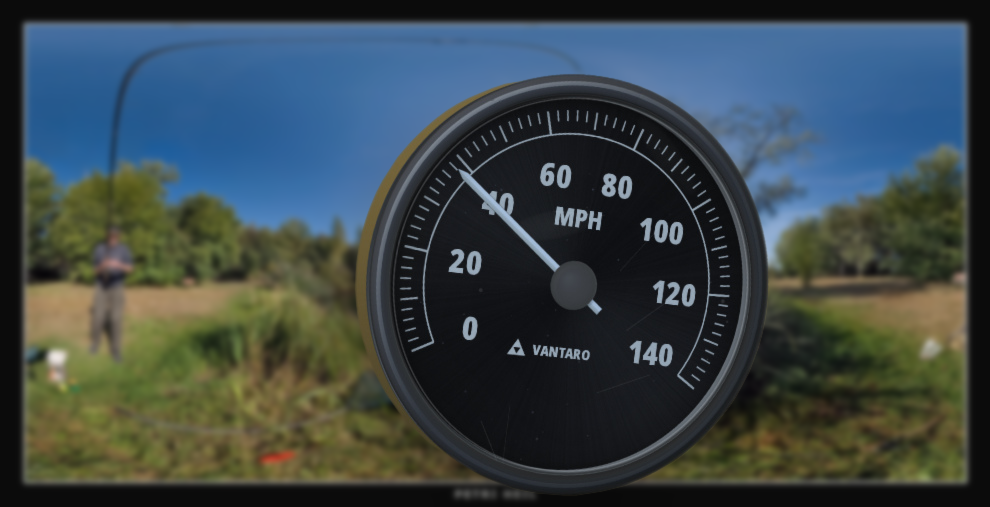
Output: 38,mph
